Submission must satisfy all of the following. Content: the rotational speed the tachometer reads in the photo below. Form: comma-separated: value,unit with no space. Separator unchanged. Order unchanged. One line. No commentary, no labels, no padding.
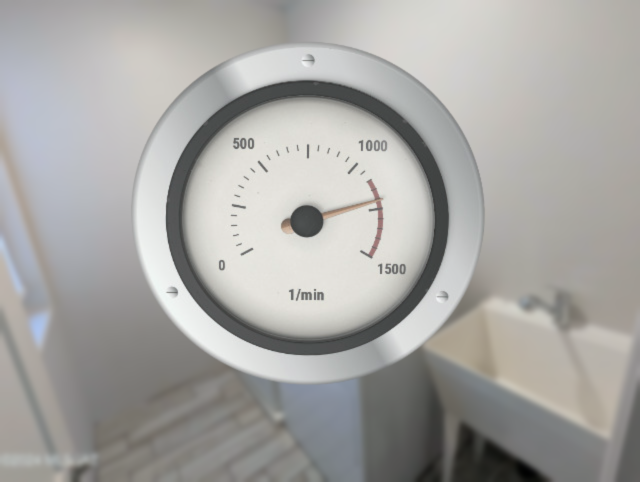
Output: 1200,rpm
